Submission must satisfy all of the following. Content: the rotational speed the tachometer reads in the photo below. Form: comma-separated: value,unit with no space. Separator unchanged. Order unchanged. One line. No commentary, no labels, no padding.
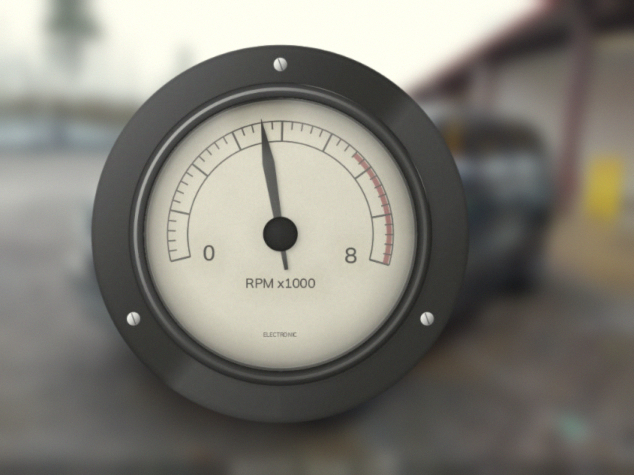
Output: 3600,rpm
